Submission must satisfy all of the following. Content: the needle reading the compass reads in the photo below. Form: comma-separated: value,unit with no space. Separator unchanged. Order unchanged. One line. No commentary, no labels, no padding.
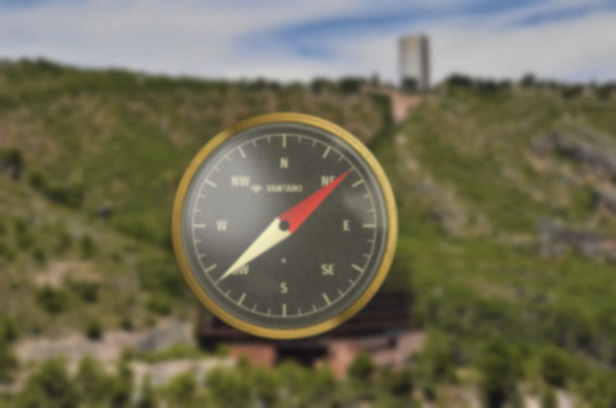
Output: 50,°
